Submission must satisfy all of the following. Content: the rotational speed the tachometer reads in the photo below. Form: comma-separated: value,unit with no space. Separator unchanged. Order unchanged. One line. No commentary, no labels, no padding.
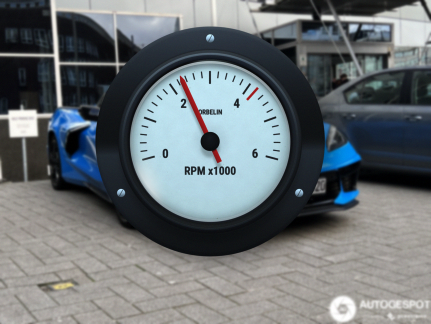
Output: 2300,rpm
